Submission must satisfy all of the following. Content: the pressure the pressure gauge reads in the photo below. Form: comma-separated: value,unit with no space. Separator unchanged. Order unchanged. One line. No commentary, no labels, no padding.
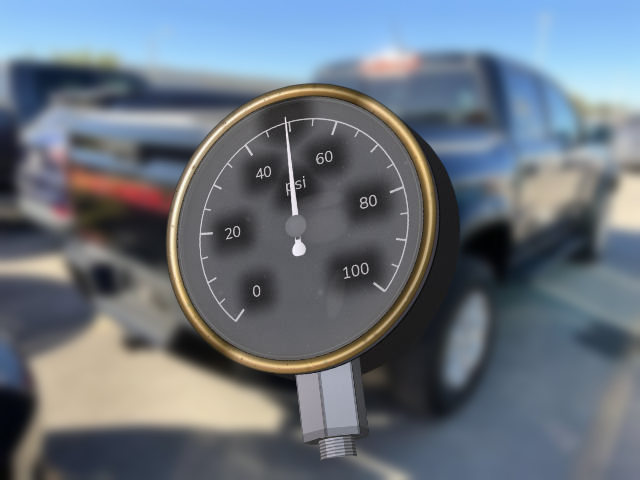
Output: 50,psi
